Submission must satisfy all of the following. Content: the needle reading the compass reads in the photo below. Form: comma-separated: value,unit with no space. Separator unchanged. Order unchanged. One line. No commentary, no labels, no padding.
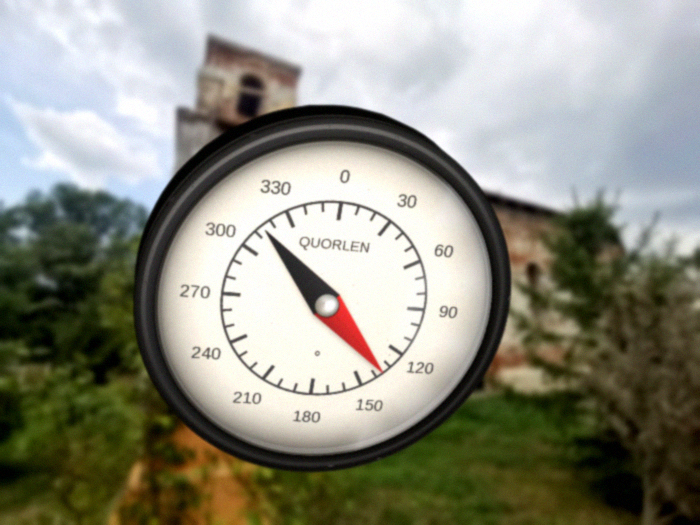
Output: 135,°
